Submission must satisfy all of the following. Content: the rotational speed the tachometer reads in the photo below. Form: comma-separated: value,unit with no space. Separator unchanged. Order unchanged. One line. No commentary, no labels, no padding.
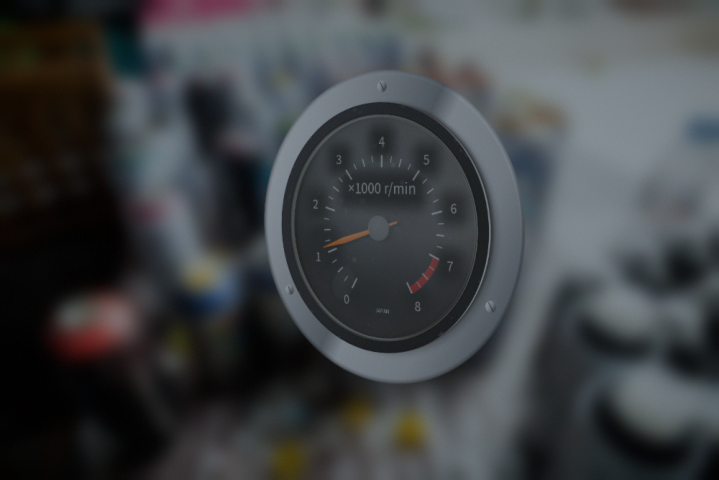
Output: 1125,rpm
